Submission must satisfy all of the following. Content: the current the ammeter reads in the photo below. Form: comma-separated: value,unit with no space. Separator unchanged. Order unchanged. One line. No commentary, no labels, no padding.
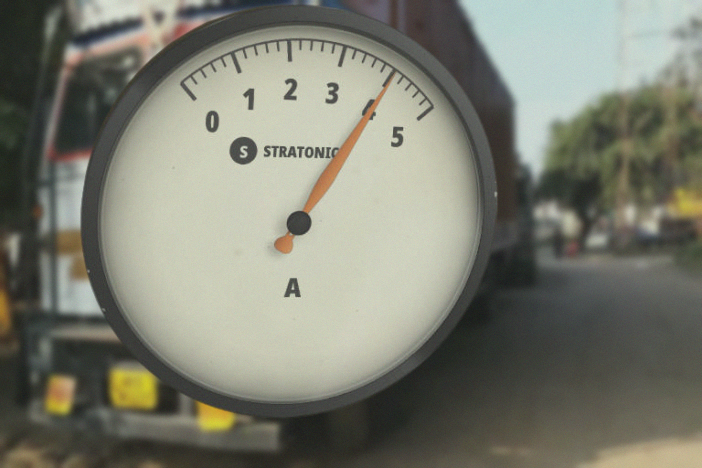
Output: 4,A
